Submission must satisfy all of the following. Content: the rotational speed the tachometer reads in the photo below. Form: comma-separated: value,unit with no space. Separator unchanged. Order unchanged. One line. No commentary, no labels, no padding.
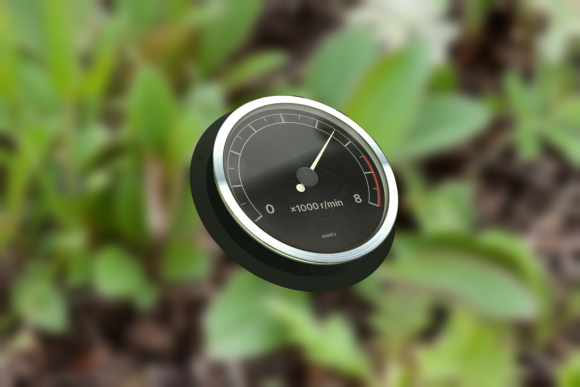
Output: 5500,rpm
